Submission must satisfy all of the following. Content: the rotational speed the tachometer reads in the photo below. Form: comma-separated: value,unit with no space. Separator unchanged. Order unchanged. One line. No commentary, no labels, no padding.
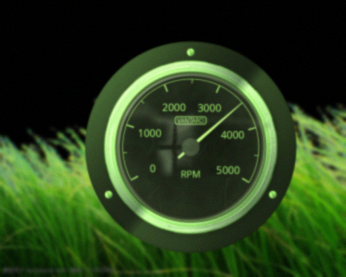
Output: 3500,rpm
